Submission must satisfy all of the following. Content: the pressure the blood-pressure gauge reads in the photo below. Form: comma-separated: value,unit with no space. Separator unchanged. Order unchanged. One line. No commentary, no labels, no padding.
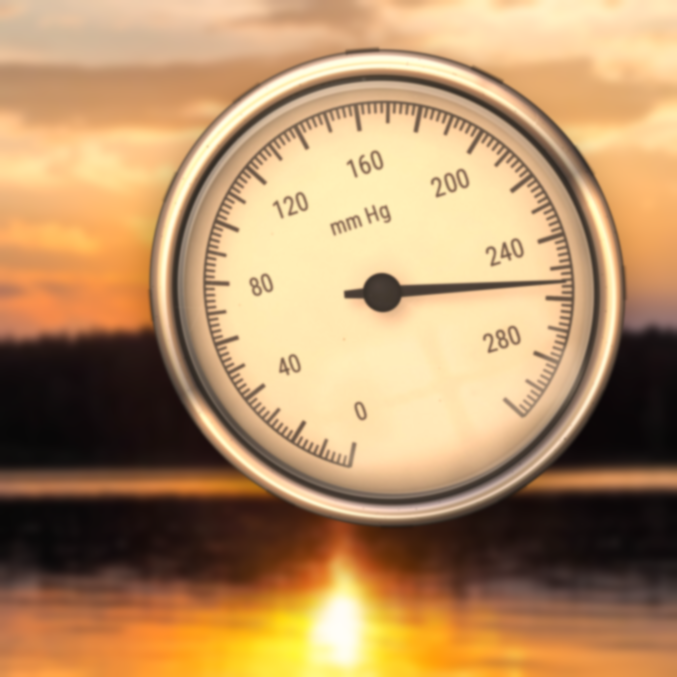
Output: 254,mmHg
